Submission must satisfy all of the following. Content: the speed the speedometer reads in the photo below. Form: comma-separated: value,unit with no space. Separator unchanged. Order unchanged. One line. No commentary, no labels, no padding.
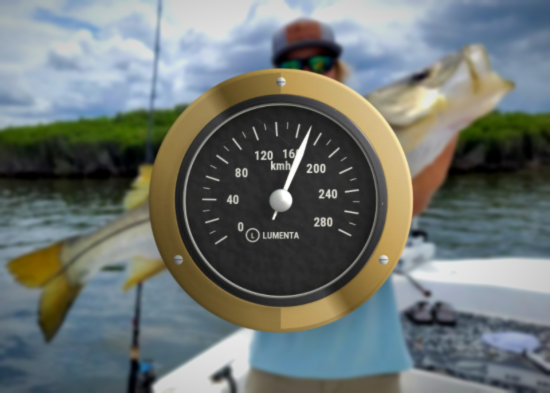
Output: 170,km/h
